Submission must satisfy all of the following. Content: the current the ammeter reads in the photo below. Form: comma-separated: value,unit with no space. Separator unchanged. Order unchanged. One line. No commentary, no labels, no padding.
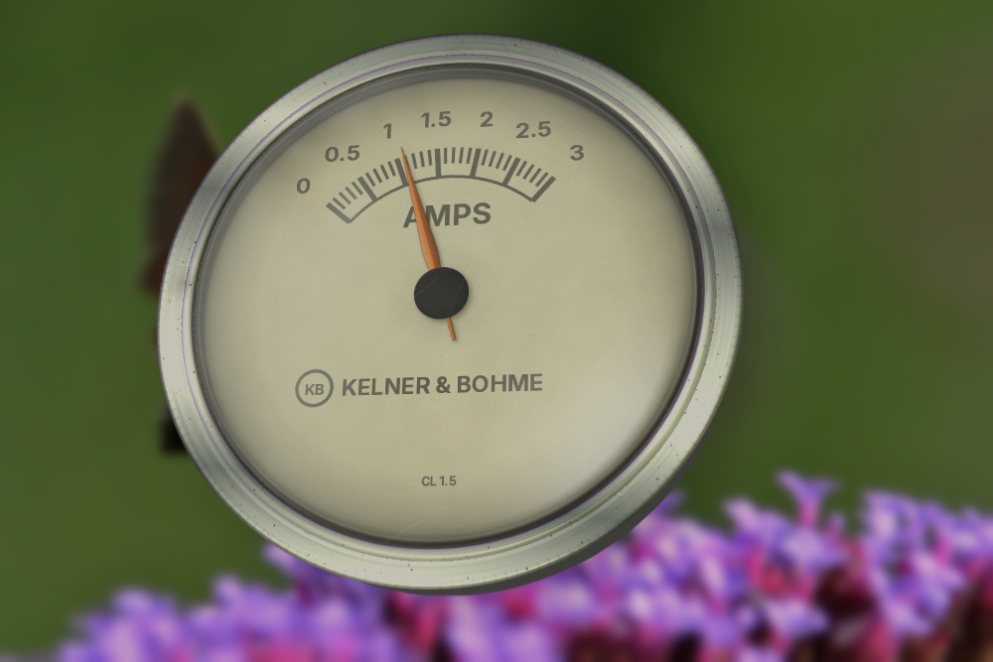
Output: 1.1,A
